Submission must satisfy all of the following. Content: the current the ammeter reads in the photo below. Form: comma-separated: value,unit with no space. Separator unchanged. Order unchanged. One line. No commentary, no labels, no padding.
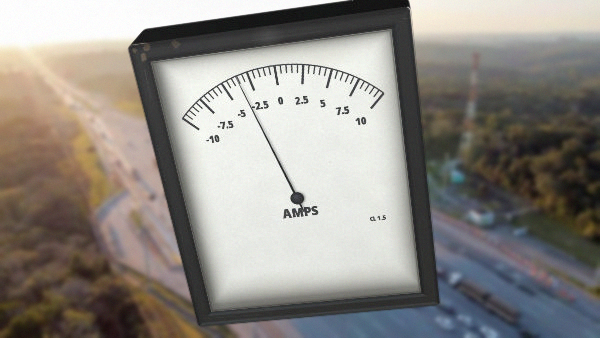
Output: -3.5,A
